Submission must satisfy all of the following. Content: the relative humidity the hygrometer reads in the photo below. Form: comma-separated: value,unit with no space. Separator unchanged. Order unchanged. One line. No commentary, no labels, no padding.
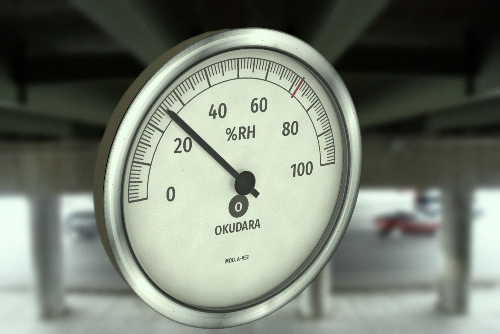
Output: 25,%
